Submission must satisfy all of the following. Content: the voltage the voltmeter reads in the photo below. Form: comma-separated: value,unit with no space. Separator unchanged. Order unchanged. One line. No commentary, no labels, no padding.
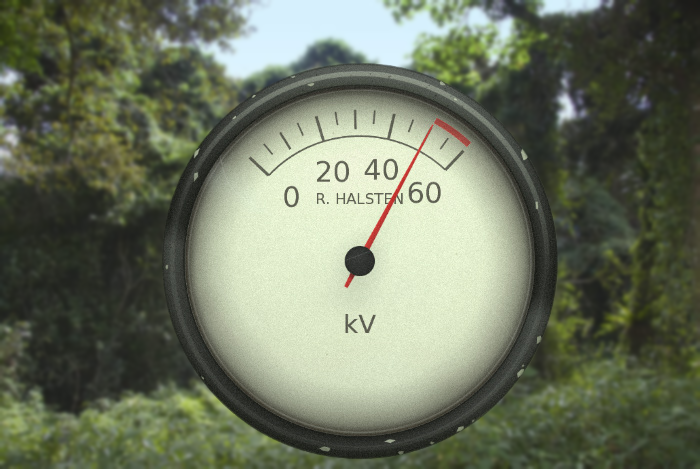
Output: 50,kV
